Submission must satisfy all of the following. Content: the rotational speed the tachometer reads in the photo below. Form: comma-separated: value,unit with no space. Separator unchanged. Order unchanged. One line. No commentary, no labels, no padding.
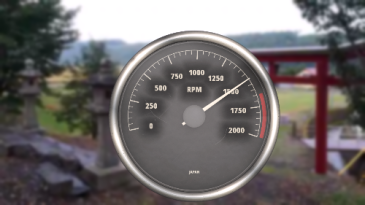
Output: 1500,rpm
